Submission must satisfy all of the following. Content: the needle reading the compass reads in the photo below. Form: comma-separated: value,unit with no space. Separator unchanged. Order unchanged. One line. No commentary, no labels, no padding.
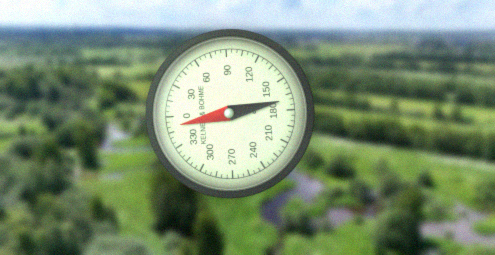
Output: 350,°
